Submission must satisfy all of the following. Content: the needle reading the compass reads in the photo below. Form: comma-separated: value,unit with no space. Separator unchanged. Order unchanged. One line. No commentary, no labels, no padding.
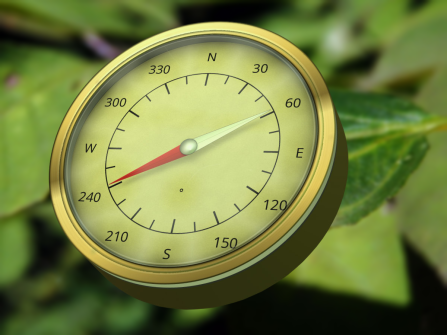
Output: 240,°
